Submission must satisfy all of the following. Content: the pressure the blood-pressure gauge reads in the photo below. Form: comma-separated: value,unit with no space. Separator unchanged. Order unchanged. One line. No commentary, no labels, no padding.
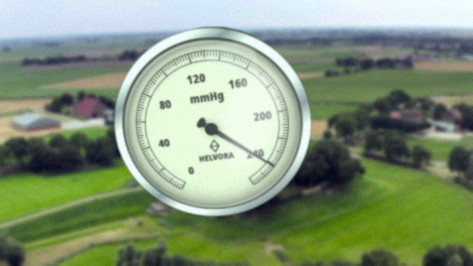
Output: 240,mmHg
